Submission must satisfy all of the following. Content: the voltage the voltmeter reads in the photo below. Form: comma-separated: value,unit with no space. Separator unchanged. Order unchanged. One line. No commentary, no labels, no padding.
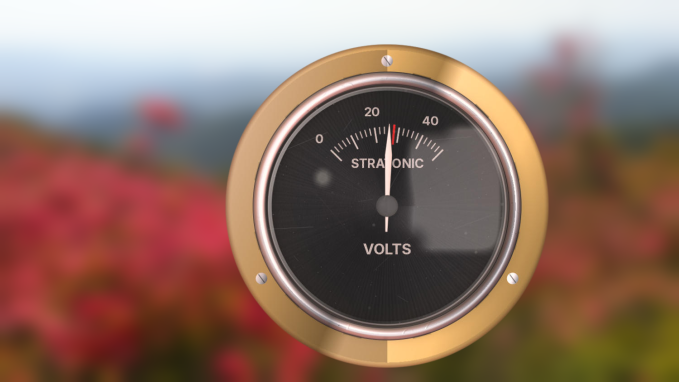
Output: 26,V
